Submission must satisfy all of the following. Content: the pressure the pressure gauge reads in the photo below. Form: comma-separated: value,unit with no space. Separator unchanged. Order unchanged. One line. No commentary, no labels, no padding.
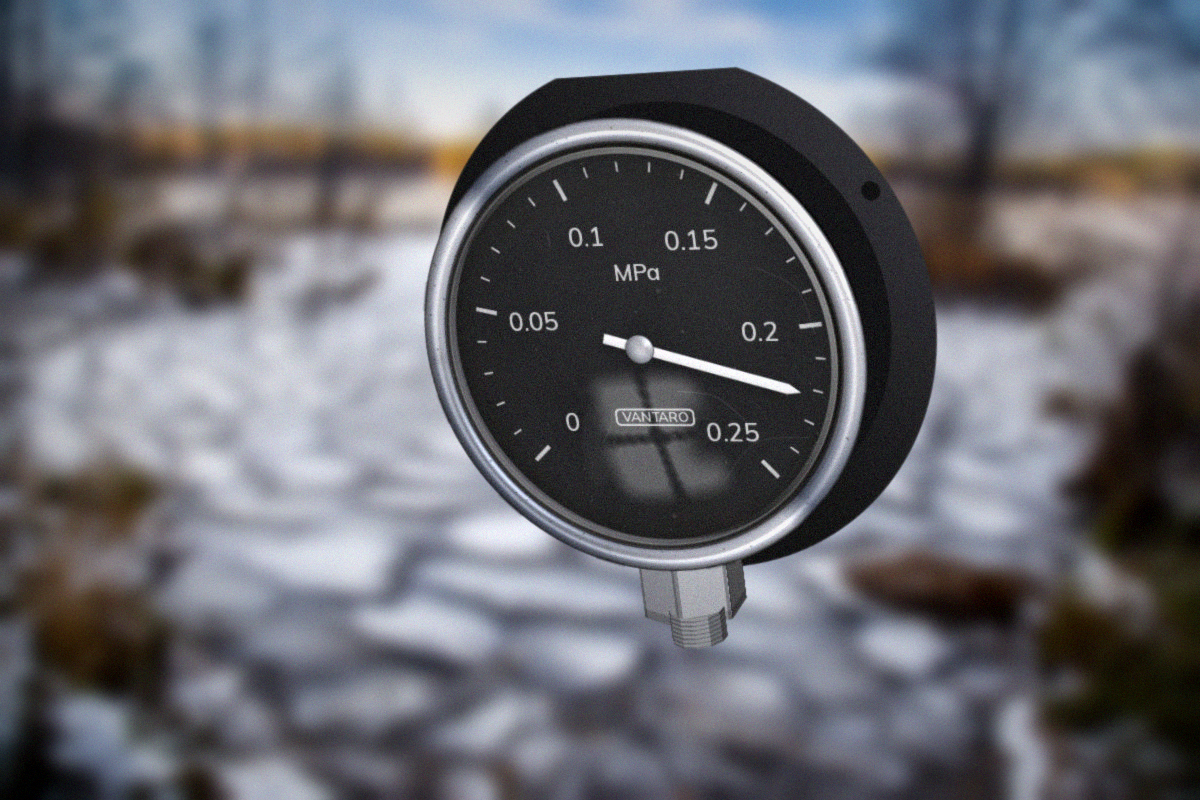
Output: 0.22,MPa
